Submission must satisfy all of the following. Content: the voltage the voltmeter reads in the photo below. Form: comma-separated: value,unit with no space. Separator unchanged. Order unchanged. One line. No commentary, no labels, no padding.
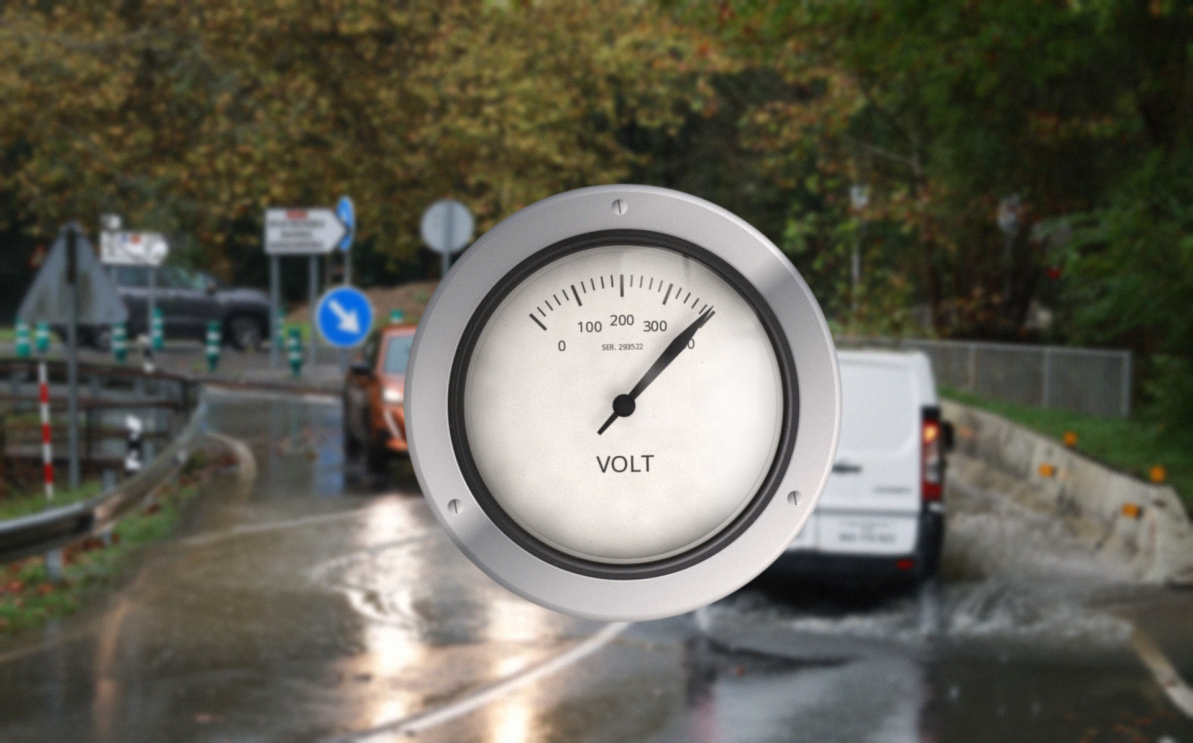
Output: 390,V
